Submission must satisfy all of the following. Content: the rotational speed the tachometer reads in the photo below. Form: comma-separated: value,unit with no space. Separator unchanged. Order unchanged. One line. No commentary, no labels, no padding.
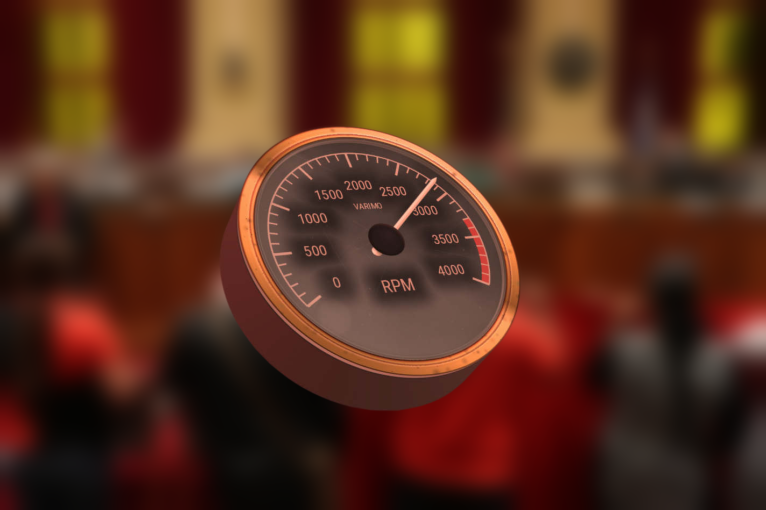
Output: 2850,rpm
